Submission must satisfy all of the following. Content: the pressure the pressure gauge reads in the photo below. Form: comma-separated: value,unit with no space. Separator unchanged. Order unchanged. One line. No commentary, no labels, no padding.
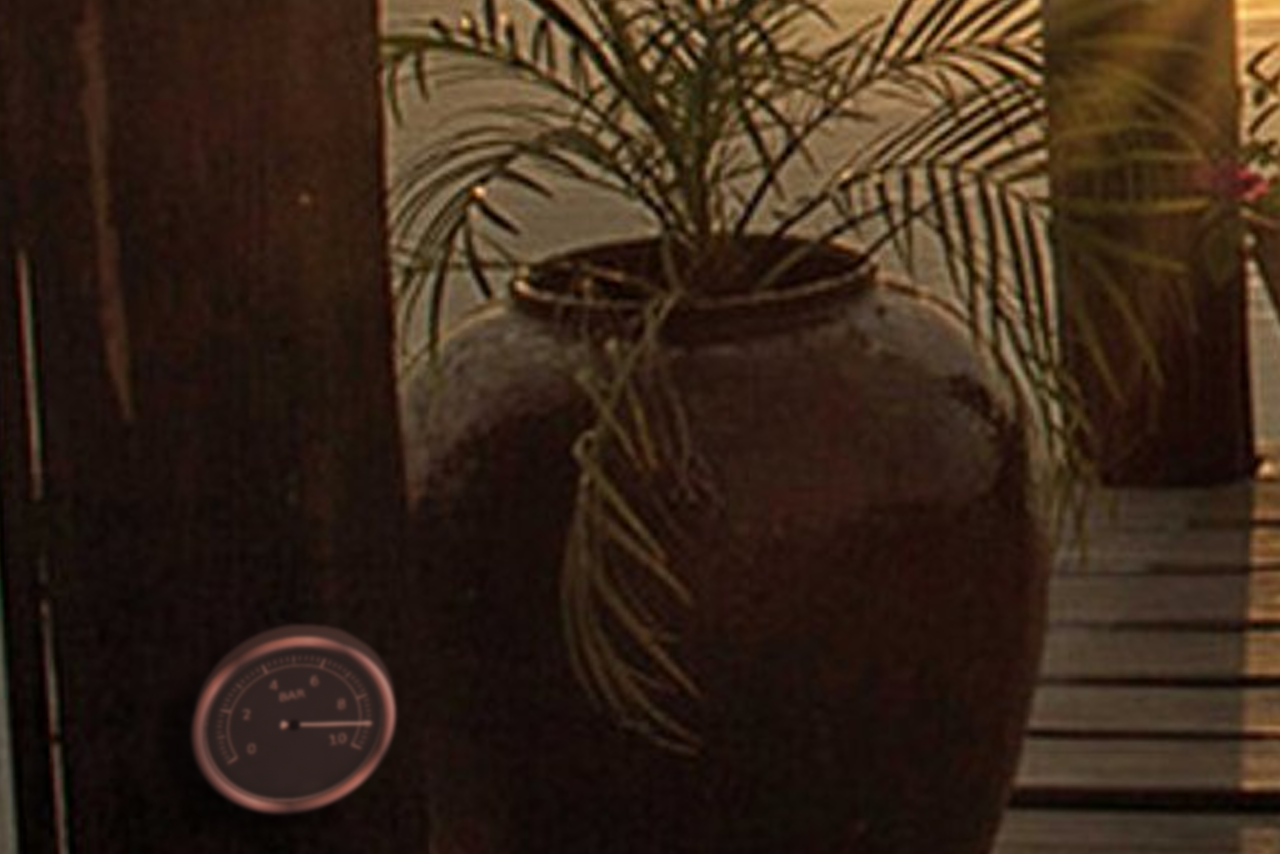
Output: 9,bar
